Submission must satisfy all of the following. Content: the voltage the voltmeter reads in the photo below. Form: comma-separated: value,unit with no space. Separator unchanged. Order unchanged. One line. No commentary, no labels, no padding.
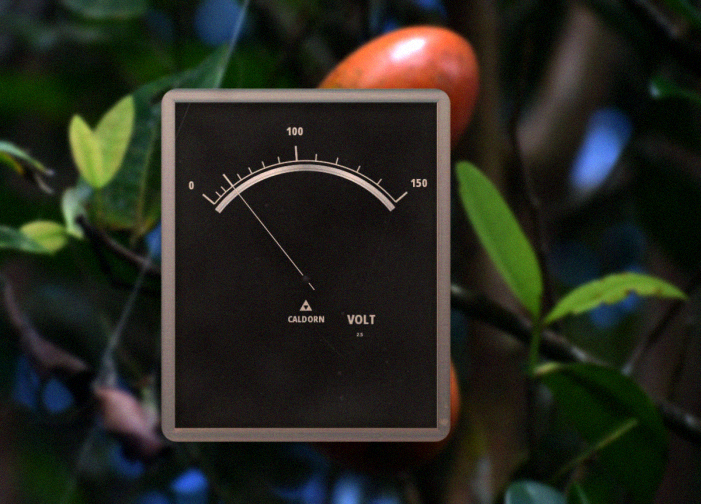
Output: 50,V
